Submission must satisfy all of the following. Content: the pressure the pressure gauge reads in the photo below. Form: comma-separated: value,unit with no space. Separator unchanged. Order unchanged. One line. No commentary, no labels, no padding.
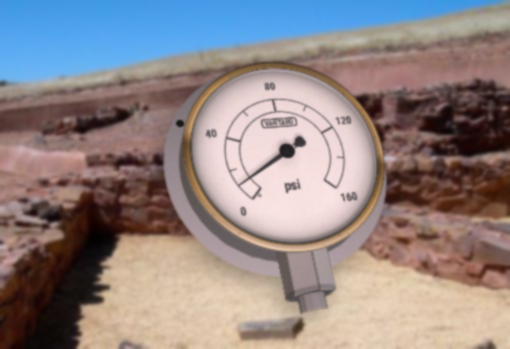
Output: 10,psi
